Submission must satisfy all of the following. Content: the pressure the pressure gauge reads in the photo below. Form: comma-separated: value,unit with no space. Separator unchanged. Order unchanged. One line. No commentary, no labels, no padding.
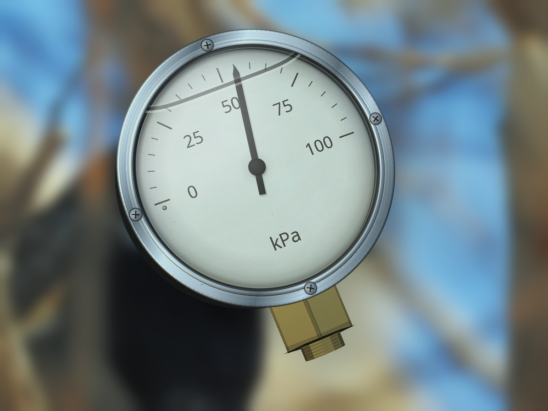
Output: 55,kPa
